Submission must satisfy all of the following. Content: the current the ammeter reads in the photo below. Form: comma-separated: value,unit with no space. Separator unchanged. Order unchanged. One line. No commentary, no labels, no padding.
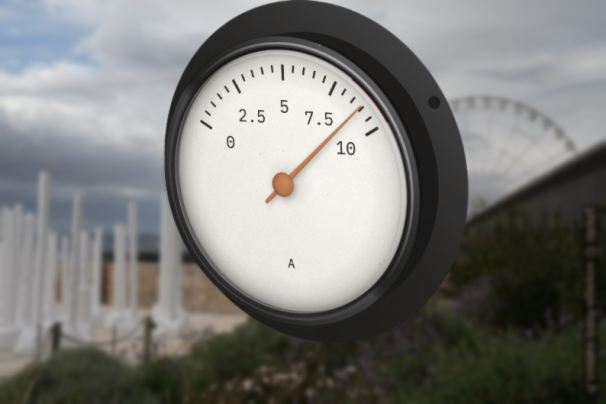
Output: 9,A
